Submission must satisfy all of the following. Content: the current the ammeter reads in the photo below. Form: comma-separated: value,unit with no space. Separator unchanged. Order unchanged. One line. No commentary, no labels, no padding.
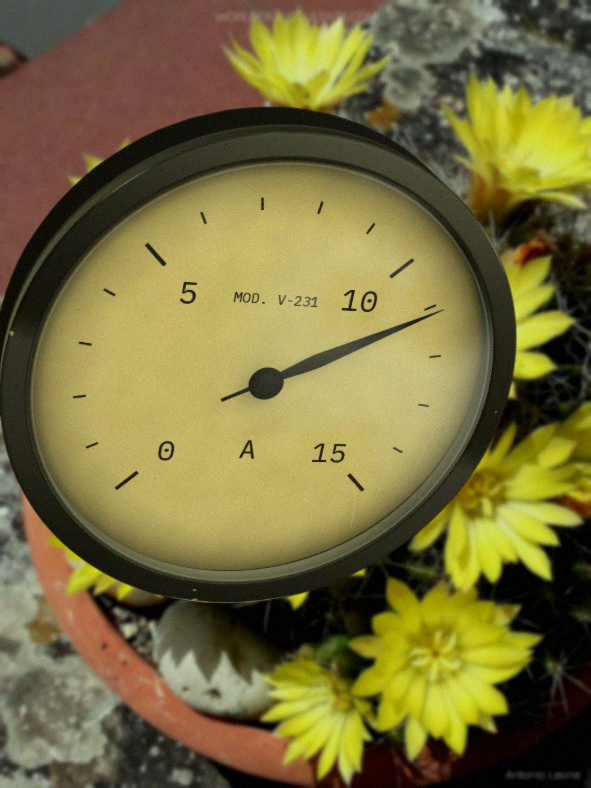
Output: 11,A
